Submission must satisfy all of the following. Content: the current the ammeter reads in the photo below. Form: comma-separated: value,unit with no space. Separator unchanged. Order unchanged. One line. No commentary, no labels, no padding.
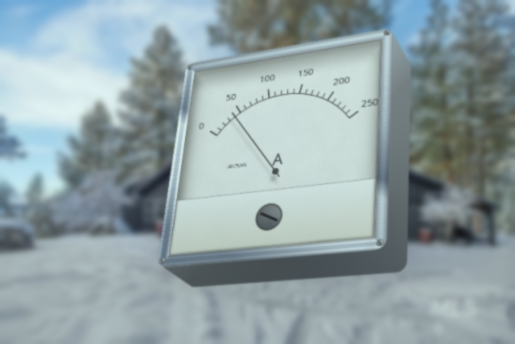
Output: 40,A
